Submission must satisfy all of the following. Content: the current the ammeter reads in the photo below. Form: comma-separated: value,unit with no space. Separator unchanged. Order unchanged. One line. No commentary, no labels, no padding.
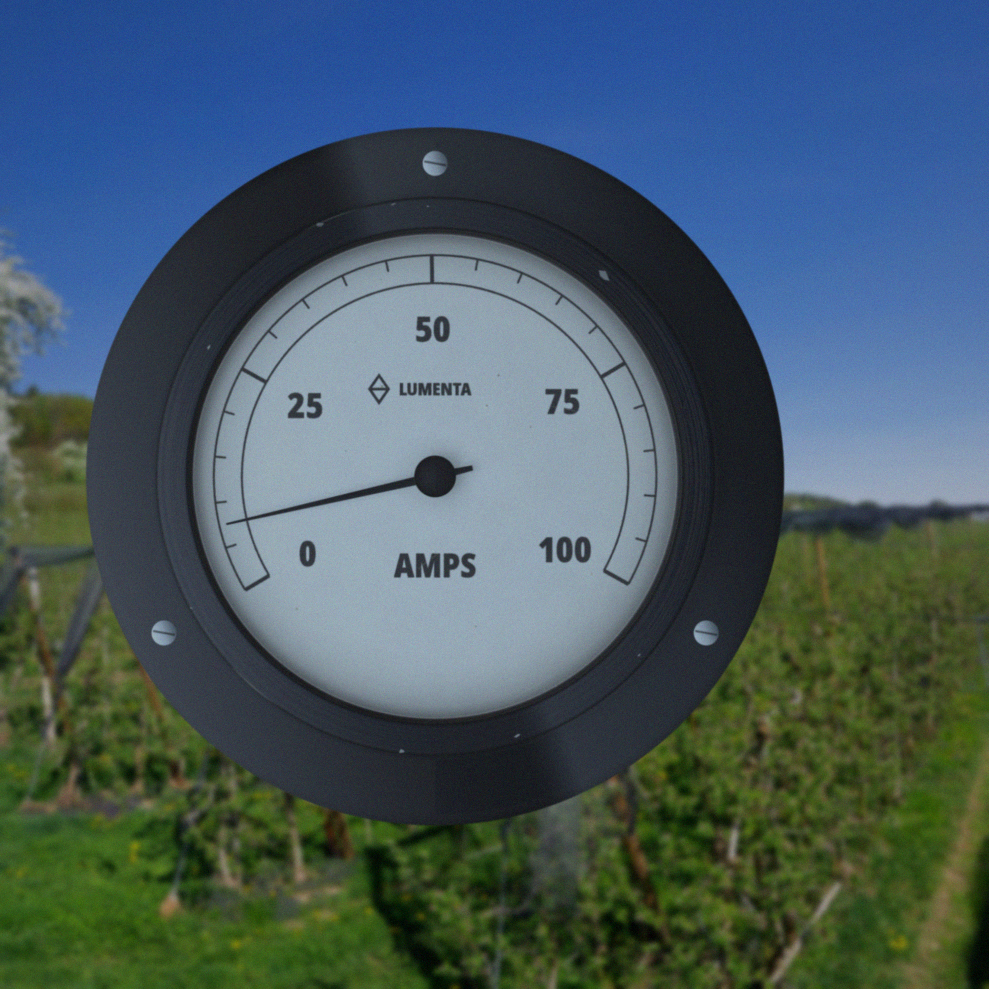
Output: 7.5,A
